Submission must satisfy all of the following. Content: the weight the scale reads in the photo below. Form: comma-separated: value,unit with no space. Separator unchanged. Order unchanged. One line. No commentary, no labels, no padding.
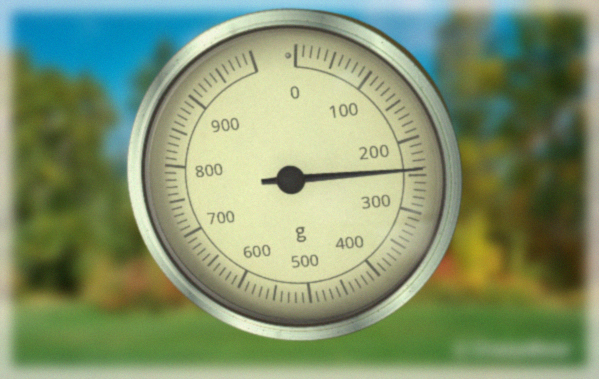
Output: 240,g
